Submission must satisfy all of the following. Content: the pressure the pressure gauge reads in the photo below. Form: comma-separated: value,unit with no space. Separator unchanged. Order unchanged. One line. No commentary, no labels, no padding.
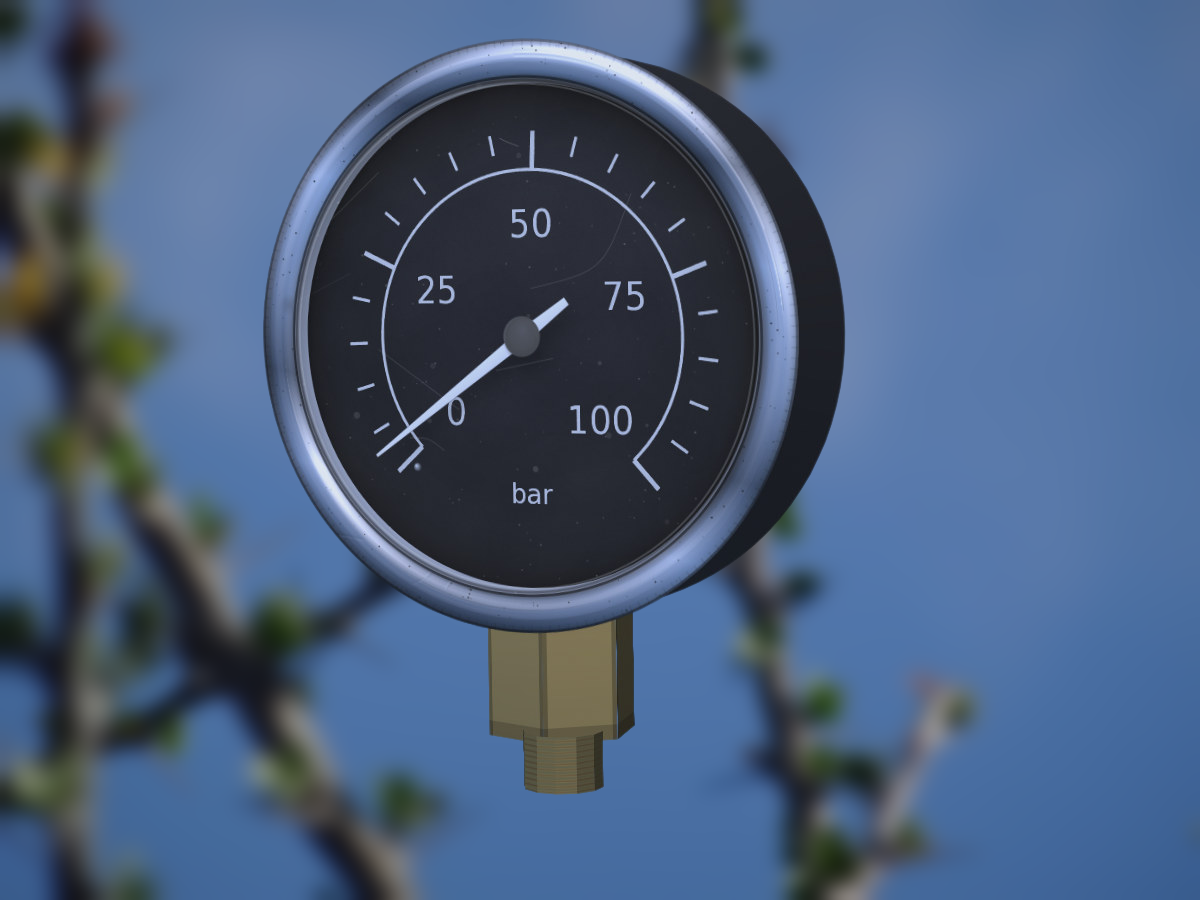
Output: 2.5,bar
